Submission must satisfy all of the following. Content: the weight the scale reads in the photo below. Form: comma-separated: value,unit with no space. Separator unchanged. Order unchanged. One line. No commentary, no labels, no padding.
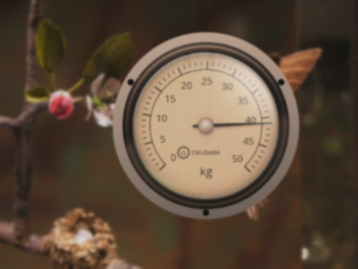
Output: 41,kg
